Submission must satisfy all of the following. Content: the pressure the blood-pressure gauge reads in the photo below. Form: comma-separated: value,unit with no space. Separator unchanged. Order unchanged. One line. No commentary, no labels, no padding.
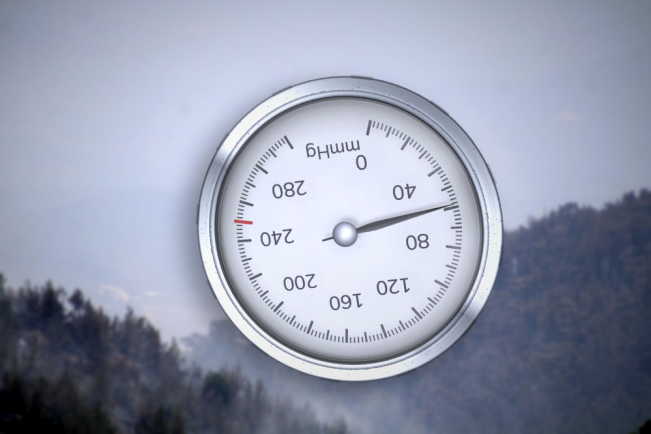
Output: 58,mmHg
